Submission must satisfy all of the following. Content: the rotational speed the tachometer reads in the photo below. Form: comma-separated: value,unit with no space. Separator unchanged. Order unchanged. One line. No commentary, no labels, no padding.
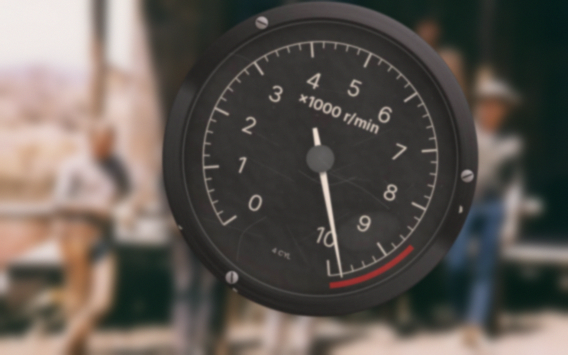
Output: 9800,rpm
